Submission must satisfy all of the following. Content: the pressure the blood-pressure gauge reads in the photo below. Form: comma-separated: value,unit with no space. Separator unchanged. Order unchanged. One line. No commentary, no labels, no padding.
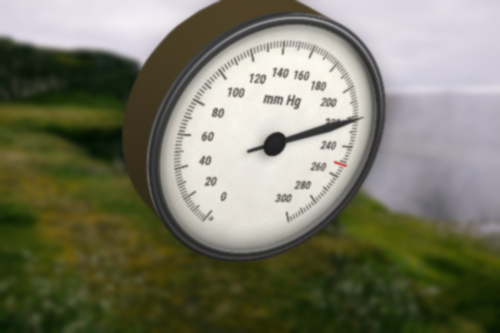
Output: 220,mmHg
